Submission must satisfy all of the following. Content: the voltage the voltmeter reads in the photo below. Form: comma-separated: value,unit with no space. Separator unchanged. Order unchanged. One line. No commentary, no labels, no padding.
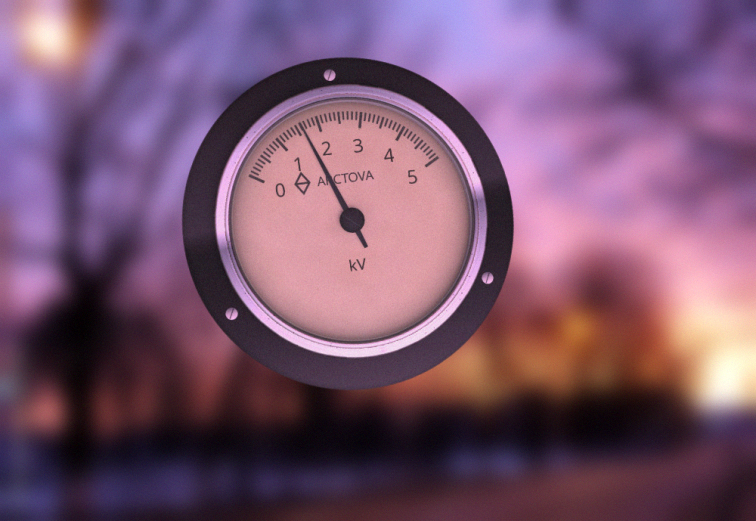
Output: 1.6,kV
